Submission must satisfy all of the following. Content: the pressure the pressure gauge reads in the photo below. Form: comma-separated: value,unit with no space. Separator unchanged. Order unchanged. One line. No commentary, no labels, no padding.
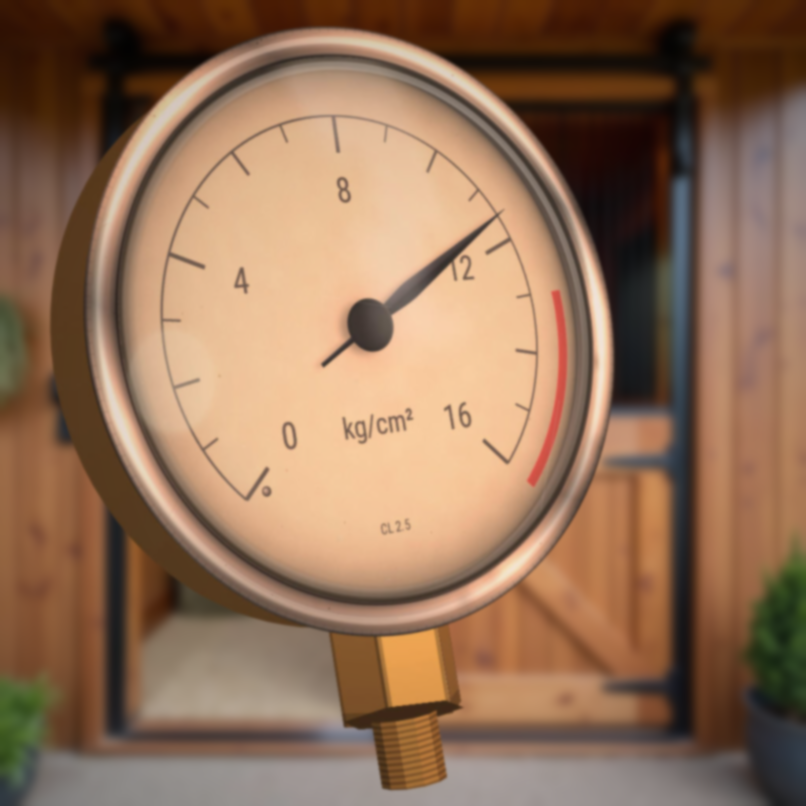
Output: 11.5,kg/cm²
